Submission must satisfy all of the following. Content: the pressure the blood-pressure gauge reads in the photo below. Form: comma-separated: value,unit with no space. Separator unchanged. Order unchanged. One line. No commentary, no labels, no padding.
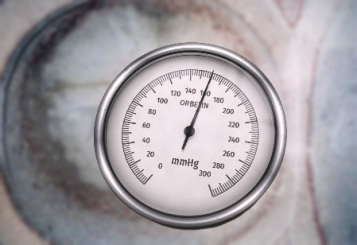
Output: 160,mmHg
